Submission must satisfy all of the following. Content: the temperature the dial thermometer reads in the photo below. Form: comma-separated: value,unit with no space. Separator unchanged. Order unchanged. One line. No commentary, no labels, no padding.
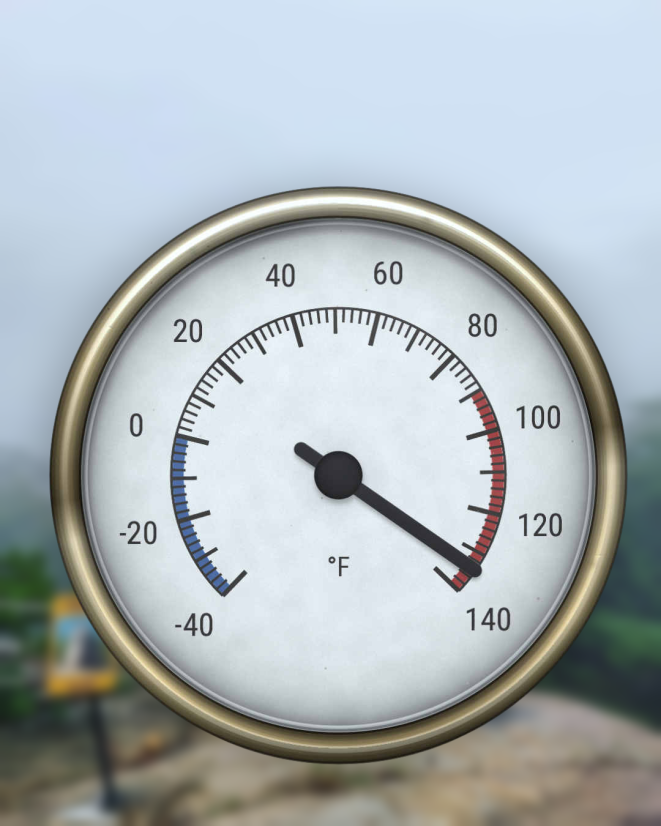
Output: 134,°F
